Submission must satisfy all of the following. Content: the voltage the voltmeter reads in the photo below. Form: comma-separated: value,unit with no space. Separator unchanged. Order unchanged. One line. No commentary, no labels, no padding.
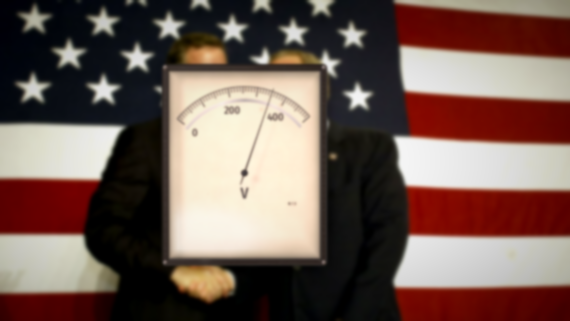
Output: 350,V
